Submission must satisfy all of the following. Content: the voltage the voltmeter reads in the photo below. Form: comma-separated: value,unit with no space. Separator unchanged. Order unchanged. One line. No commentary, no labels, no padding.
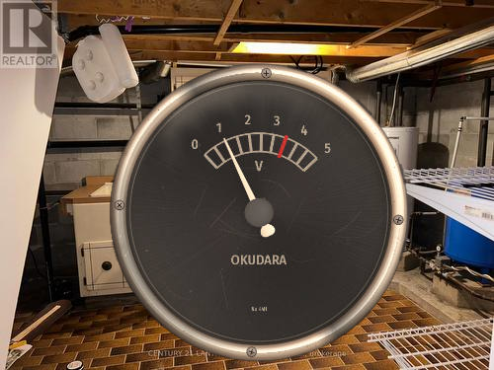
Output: 1,V
